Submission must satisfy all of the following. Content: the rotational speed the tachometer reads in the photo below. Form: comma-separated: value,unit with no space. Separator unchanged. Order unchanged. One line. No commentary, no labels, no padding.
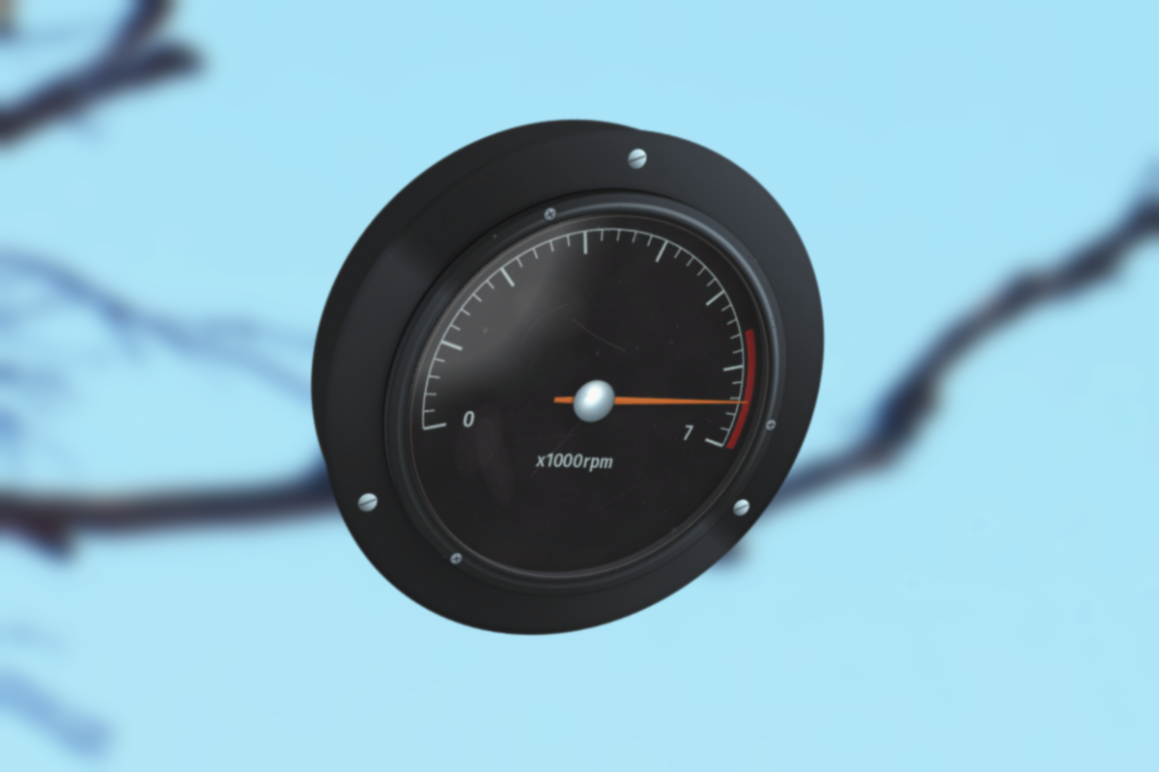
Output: 6400,rpm
